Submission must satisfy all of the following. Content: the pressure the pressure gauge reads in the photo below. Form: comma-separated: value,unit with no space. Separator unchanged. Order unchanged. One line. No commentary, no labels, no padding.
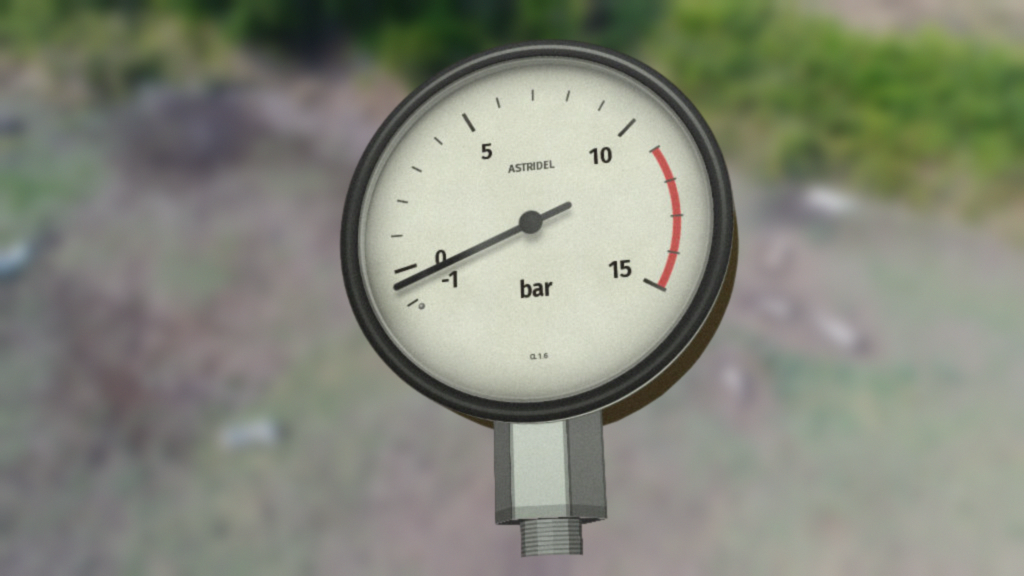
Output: -0.5,bar
